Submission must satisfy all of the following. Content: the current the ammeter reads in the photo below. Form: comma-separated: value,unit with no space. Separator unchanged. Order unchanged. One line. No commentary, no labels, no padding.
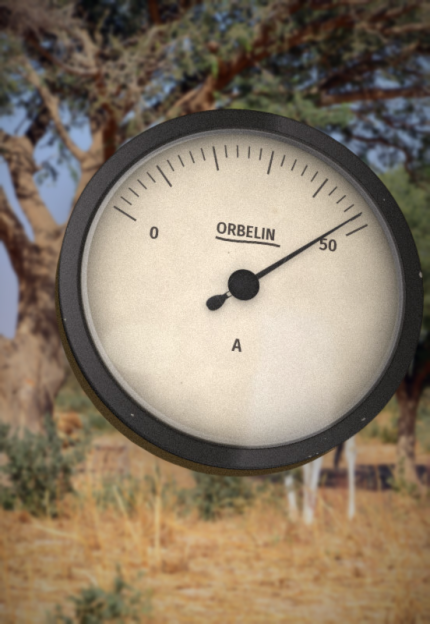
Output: 48,A
